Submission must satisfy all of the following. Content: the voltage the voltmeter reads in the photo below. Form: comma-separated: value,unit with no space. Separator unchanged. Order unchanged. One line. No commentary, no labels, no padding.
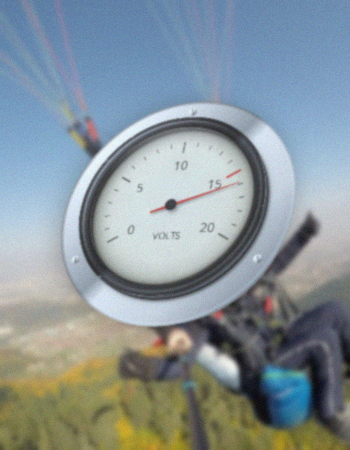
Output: 16,V
